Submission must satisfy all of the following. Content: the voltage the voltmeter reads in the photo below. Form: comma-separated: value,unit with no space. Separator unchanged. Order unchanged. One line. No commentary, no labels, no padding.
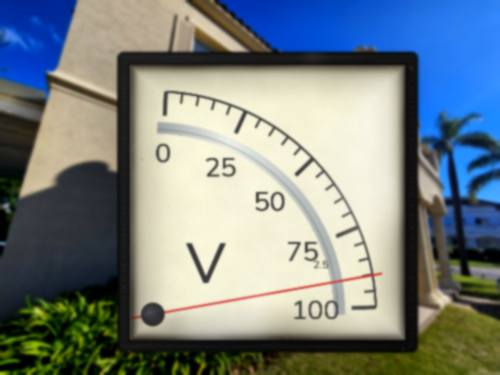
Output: 90,V
